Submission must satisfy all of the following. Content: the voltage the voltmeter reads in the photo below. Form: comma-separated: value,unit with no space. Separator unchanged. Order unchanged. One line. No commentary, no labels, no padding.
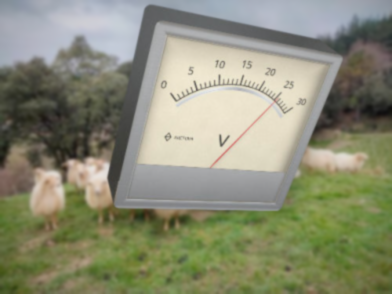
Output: 25,V
